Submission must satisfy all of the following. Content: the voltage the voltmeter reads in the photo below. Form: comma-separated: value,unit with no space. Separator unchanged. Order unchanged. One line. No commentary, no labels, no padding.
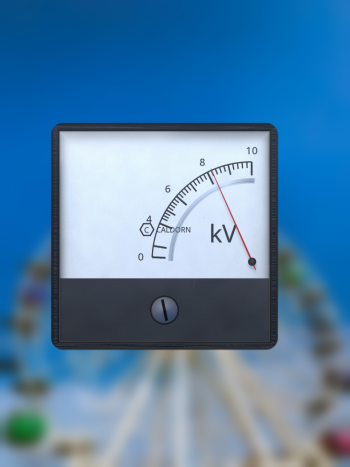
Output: 8.2,kV
